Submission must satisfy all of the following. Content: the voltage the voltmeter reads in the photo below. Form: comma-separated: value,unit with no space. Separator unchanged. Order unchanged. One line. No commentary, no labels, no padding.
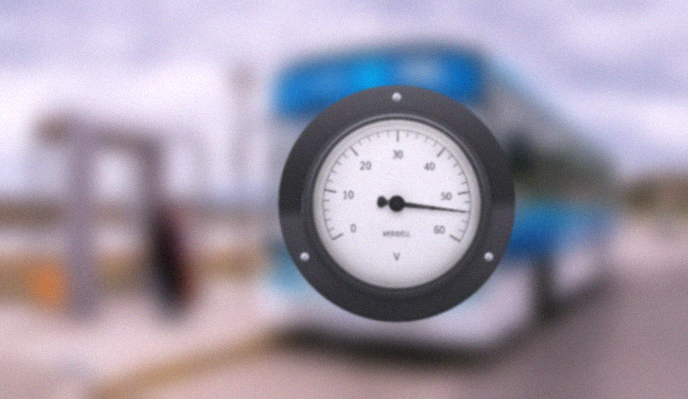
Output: 54,V
